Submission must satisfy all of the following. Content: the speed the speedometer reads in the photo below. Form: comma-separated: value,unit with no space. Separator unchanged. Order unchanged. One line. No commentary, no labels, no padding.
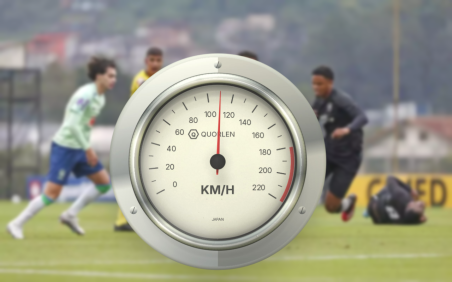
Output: 110,km/h
